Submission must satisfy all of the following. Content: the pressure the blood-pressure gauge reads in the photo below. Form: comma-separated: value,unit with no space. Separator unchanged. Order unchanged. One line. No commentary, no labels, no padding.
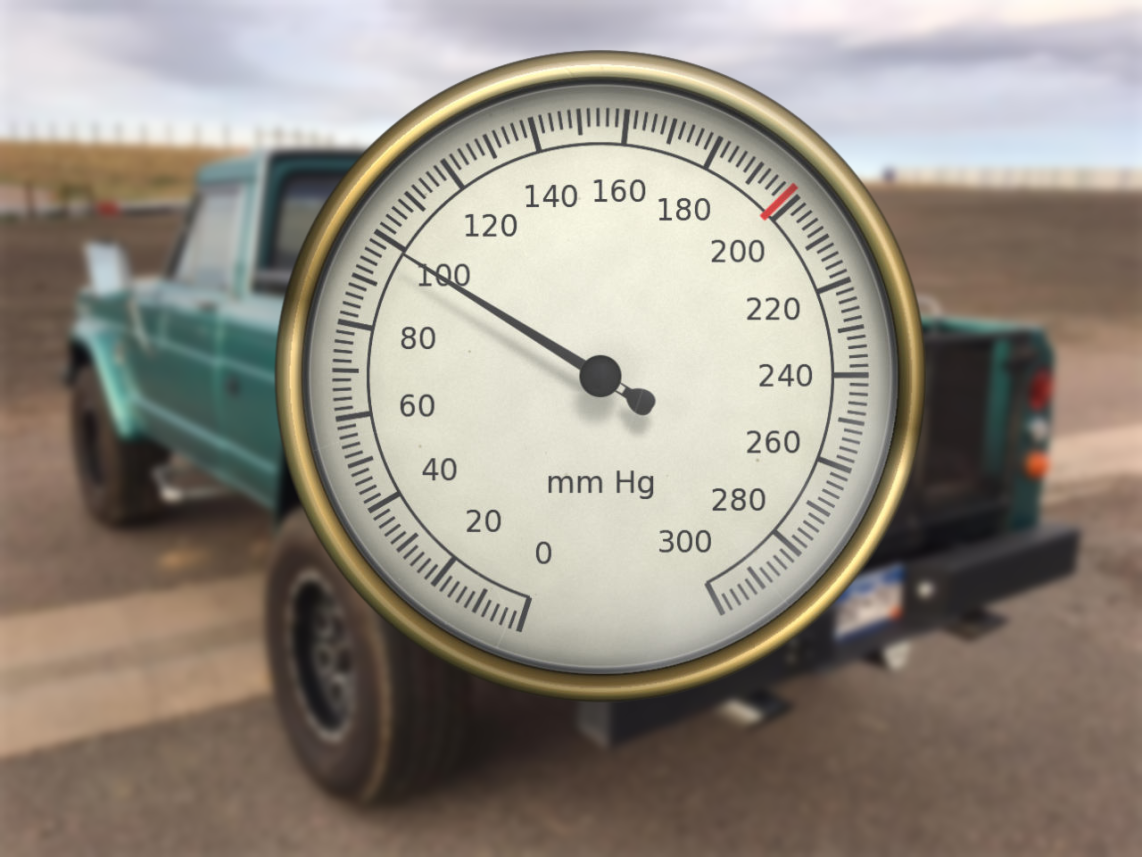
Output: 99,mmHg
